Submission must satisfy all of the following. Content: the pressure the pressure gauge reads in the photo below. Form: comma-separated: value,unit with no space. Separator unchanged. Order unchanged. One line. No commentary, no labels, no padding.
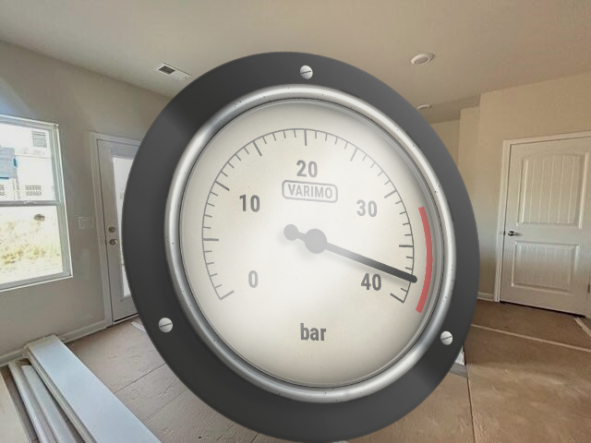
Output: 38,bar
